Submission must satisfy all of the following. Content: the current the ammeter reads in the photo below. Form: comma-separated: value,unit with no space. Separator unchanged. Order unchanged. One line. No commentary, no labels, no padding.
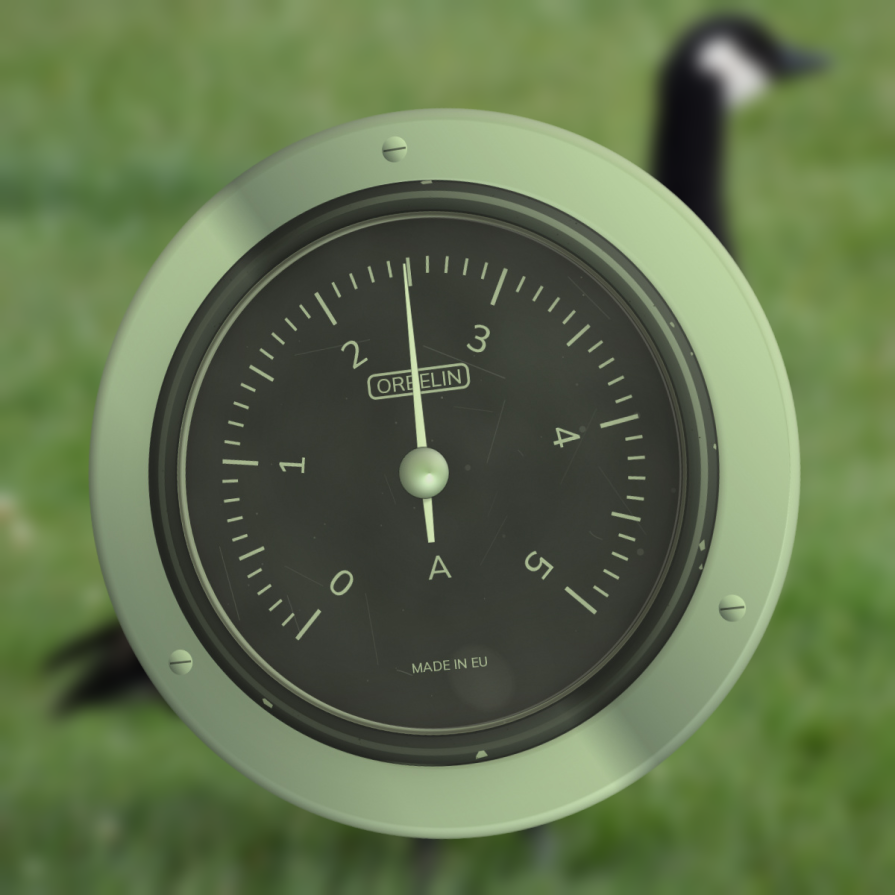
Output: 2.5,A
